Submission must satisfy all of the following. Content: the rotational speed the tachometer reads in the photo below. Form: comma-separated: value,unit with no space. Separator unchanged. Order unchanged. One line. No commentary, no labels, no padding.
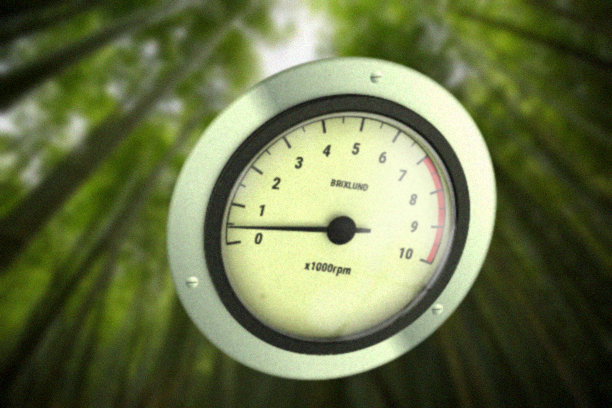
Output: 500,rpm
